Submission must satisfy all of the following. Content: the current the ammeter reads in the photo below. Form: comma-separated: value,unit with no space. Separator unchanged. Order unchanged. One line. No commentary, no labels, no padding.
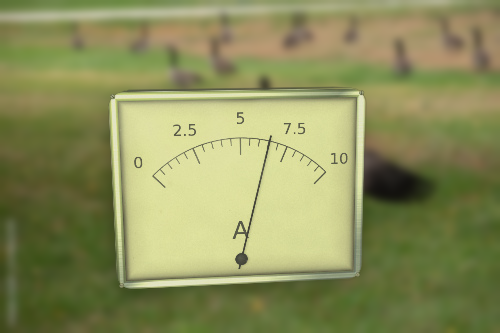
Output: 6.5,A
